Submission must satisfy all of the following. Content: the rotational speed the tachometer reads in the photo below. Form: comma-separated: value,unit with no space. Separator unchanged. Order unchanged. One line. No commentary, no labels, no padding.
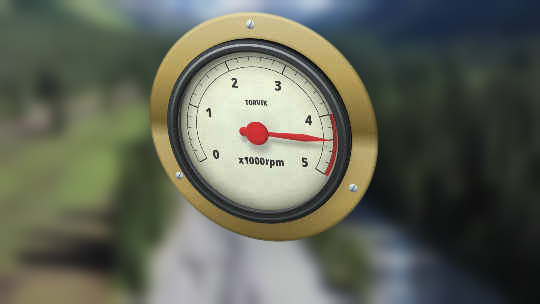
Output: 4400,rpm
